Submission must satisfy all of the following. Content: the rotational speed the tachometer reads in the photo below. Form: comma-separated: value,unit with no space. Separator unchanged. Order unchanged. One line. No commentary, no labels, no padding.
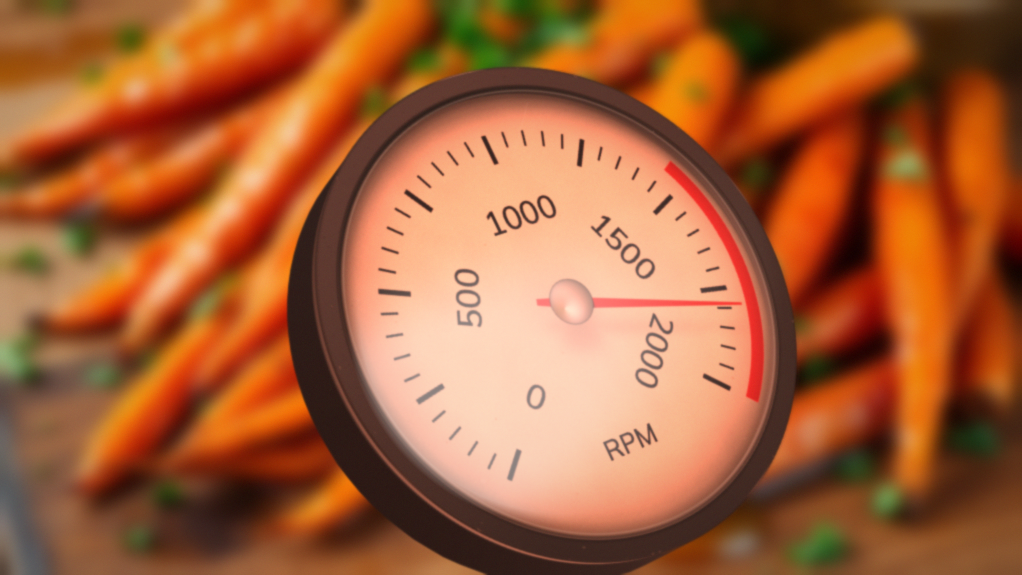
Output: 1800,rpm
